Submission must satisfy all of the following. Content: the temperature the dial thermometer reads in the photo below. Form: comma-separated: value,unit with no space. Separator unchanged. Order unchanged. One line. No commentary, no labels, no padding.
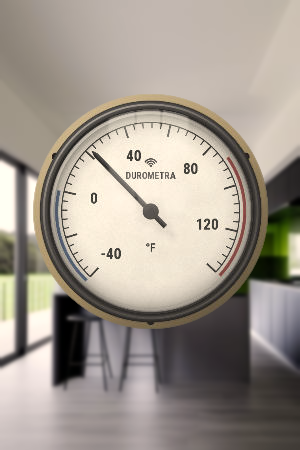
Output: 22,°F
